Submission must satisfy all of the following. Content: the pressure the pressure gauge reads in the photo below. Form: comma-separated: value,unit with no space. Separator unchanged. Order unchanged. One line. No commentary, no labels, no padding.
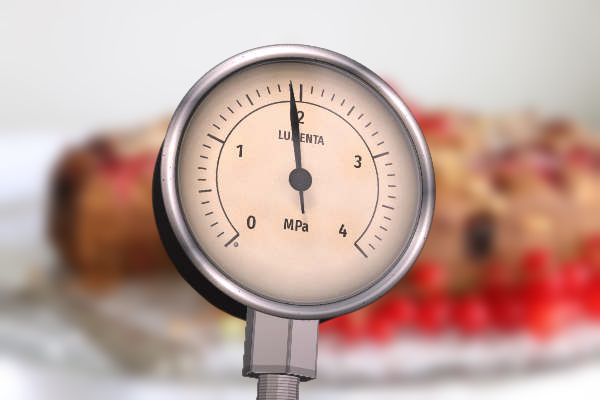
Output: 1.9,MPa
